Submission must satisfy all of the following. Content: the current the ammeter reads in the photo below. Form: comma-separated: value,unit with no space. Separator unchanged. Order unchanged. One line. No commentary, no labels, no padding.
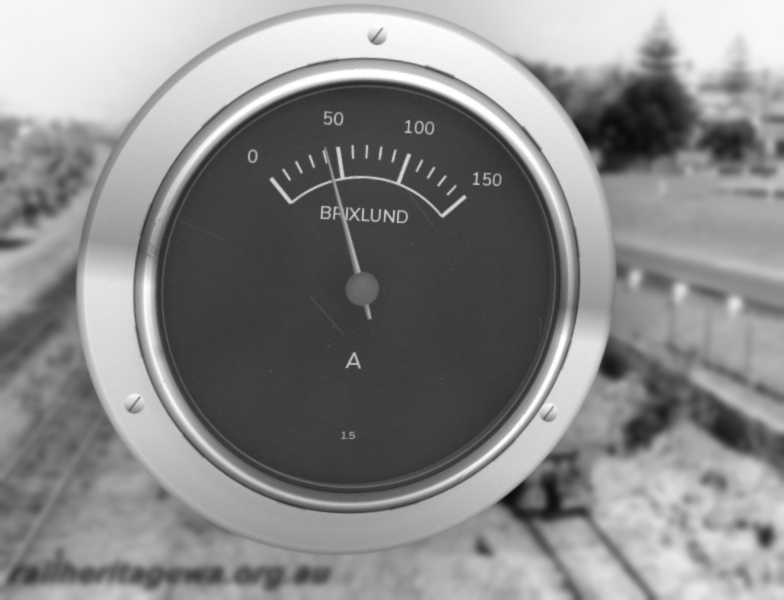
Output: 40,A
